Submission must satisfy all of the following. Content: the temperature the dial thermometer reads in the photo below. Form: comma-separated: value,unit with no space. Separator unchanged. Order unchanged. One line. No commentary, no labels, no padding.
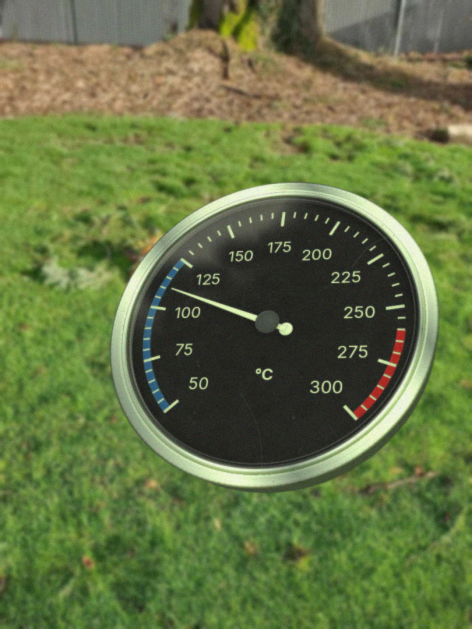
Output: 110,°C
